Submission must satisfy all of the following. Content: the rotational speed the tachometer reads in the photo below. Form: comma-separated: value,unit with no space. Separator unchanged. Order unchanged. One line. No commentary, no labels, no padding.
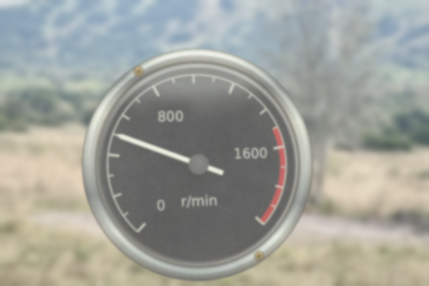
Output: 500,rpm
